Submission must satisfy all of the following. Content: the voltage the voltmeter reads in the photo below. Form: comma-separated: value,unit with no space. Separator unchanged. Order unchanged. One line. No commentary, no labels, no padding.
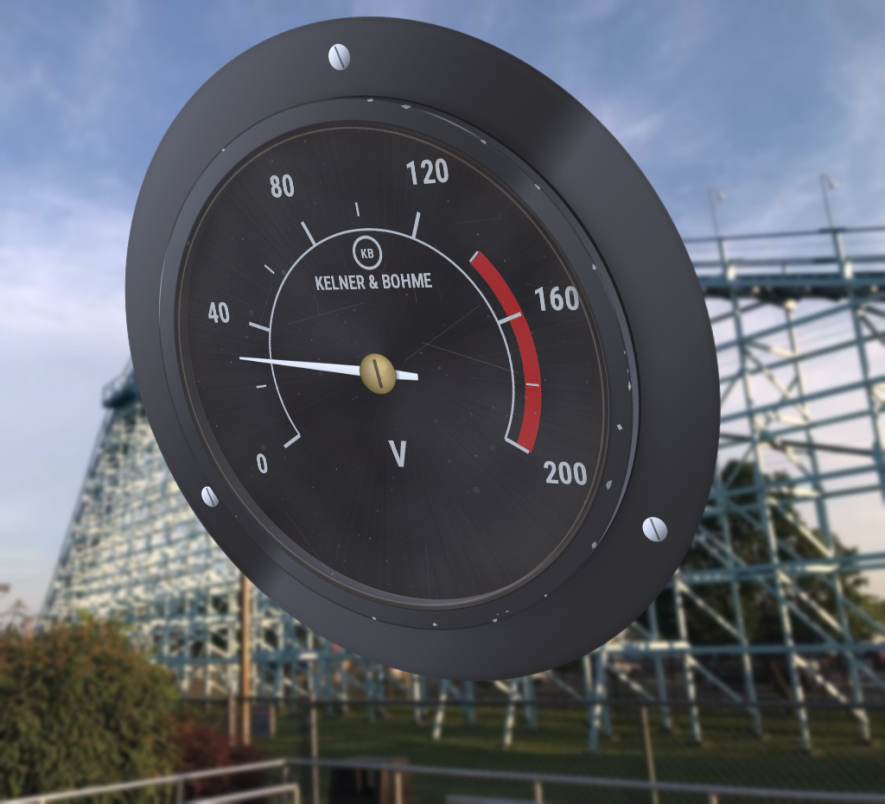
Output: 30,V
